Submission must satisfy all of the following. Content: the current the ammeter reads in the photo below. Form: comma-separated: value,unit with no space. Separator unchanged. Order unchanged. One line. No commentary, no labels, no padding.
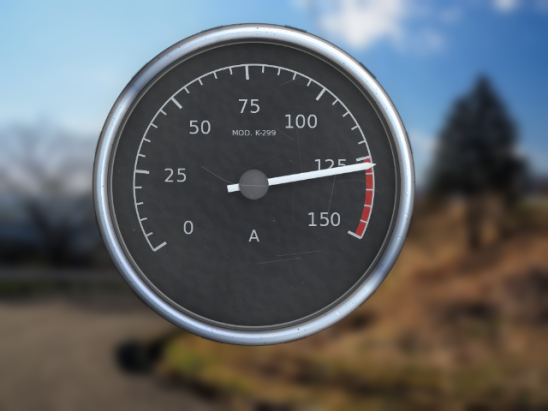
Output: 127.5,A
